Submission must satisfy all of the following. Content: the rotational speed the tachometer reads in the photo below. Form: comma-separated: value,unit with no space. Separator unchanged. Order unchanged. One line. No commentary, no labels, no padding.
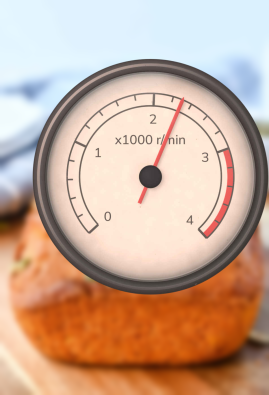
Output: 2300,rpm
